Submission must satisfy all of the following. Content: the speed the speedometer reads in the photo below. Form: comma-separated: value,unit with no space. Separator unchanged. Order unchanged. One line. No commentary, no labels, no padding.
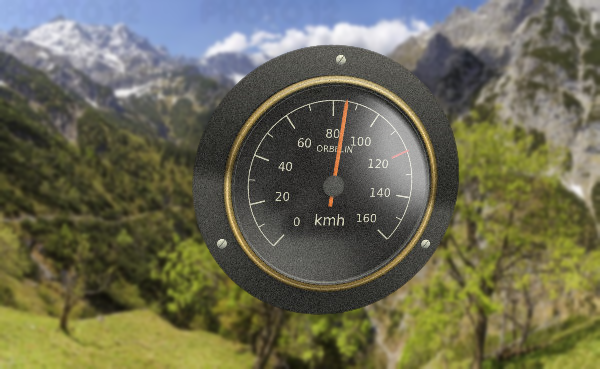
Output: 85,km/h
